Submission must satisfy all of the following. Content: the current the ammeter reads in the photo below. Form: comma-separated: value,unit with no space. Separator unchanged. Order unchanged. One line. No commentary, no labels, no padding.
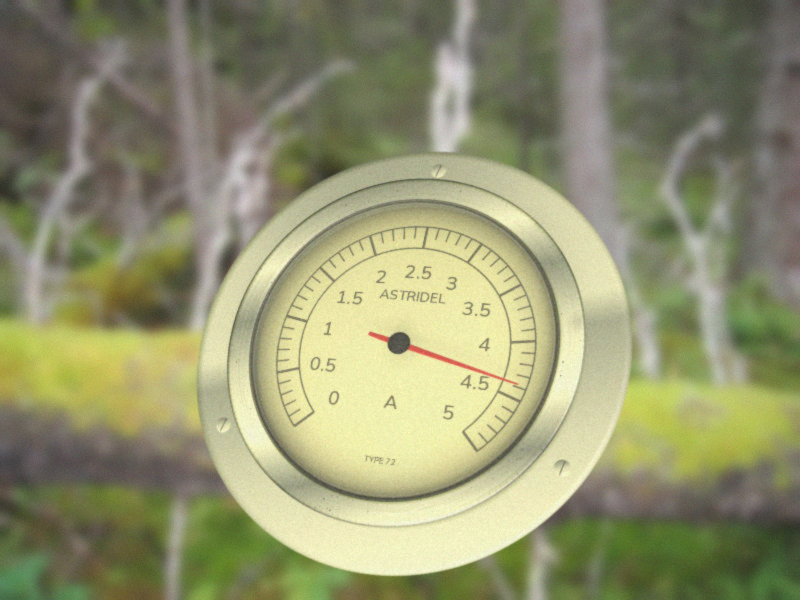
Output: 4.4,A
